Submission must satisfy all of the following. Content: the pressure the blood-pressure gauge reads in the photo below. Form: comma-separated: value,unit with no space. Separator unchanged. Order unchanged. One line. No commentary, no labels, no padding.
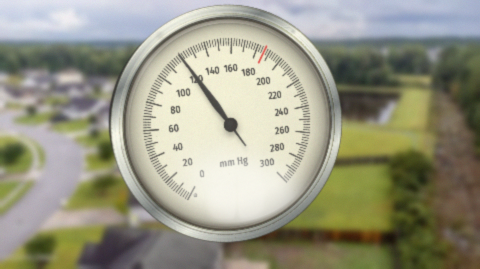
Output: 120,mmHg
